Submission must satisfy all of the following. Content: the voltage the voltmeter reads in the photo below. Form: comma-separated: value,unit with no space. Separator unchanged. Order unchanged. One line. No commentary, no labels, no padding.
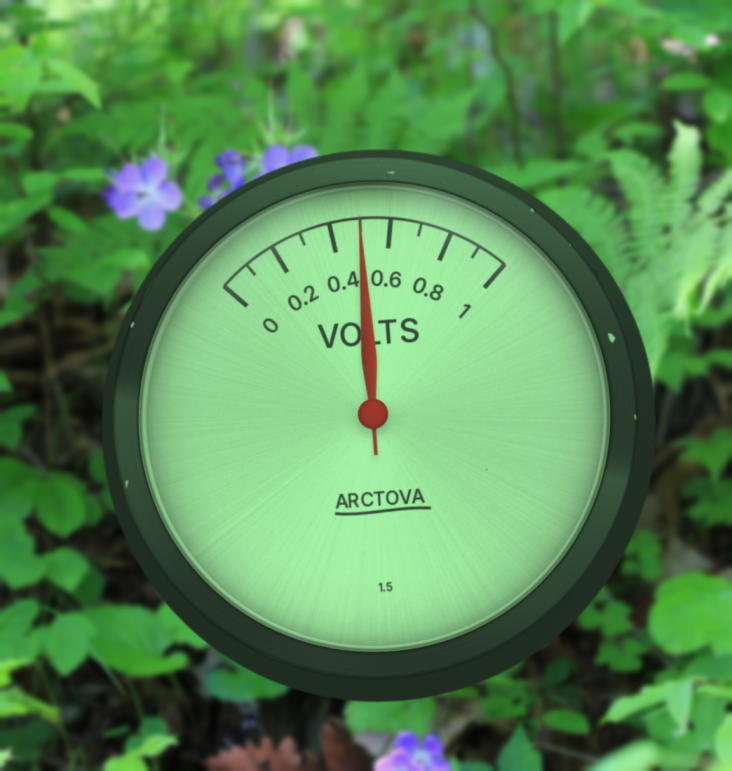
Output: 0.5,V
